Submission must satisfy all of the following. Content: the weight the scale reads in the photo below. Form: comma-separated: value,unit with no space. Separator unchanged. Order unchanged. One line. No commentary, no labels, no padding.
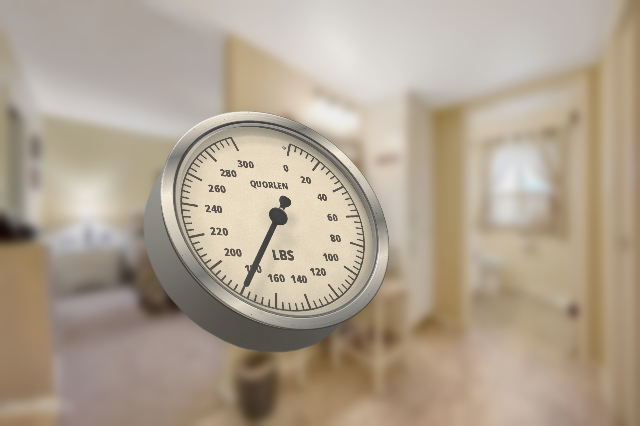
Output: 180,lb
